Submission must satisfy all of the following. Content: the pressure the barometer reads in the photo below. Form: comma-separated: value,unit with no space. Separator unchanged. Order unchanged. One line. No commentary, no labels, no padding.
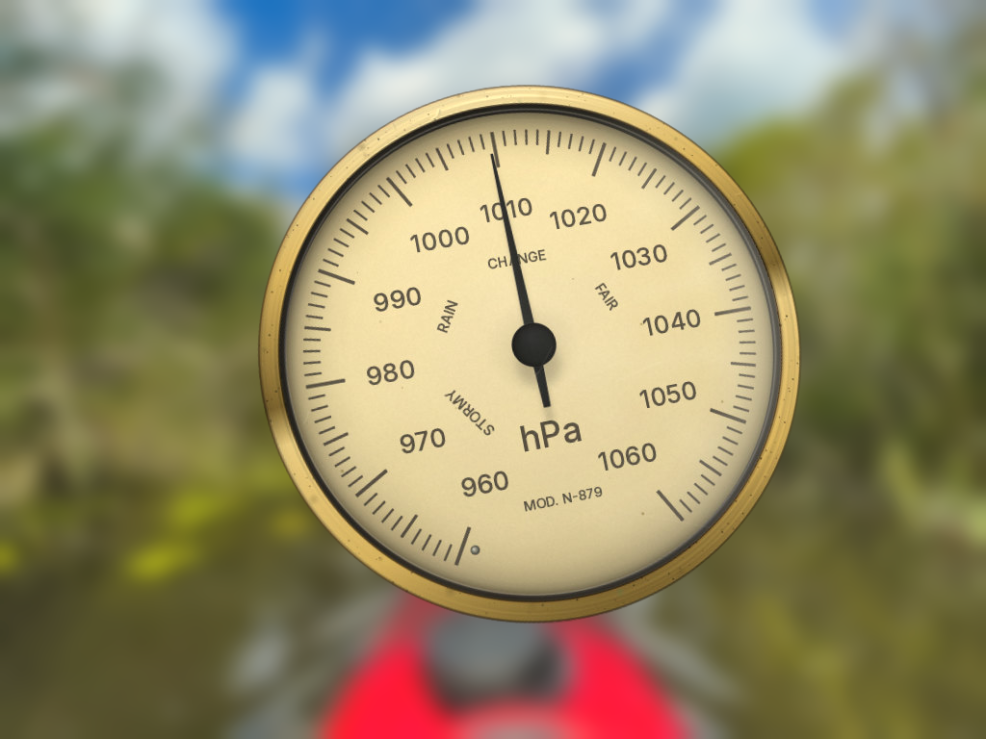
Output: 1009.5,hPa
